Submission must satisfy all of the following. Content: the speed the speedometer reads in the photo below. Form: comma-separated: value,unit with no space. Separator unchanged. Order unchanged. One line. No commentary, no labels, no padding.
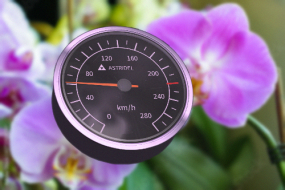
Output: 60,km/h
